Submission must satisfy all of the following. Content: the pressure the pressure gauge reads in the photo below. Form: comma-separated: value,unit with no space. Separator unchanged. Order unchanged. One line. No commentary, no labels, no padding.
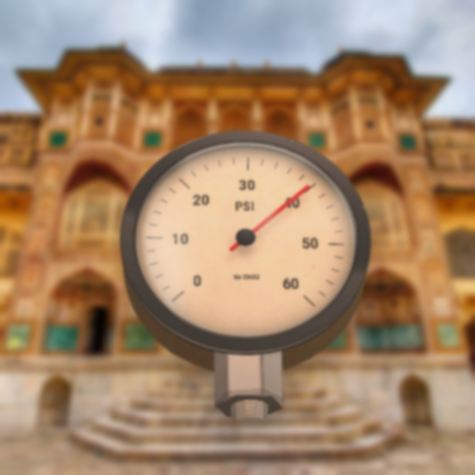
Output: 40,psi
